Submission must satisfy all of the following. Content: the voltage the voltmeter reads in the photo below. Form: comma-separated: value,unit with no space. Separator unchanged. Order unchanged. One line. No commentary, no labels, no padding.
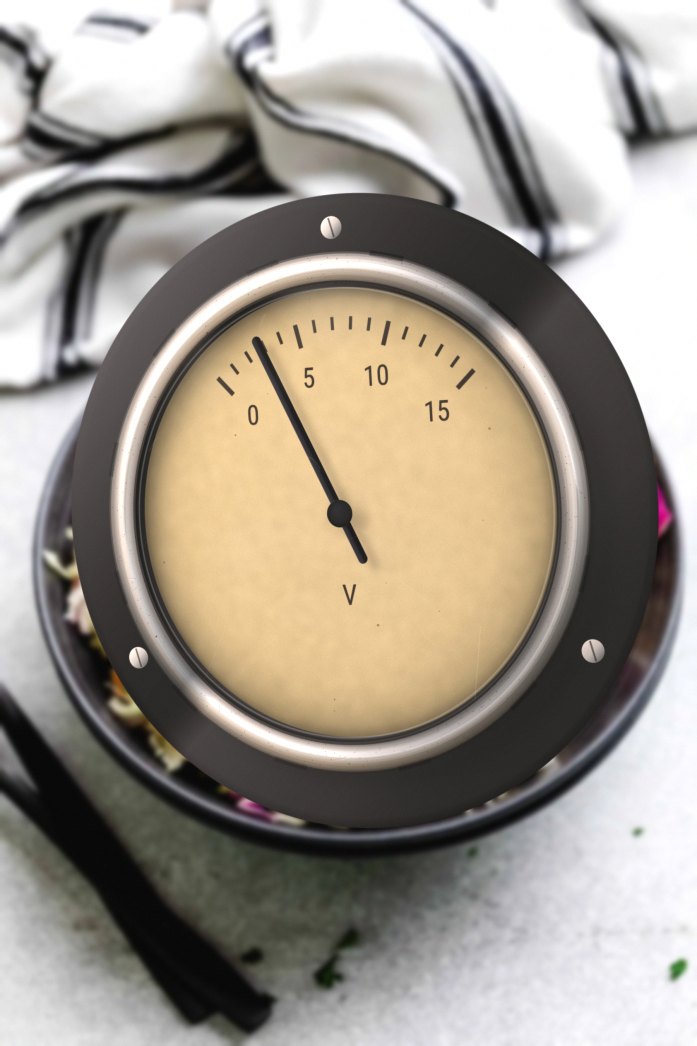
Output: 3,V
